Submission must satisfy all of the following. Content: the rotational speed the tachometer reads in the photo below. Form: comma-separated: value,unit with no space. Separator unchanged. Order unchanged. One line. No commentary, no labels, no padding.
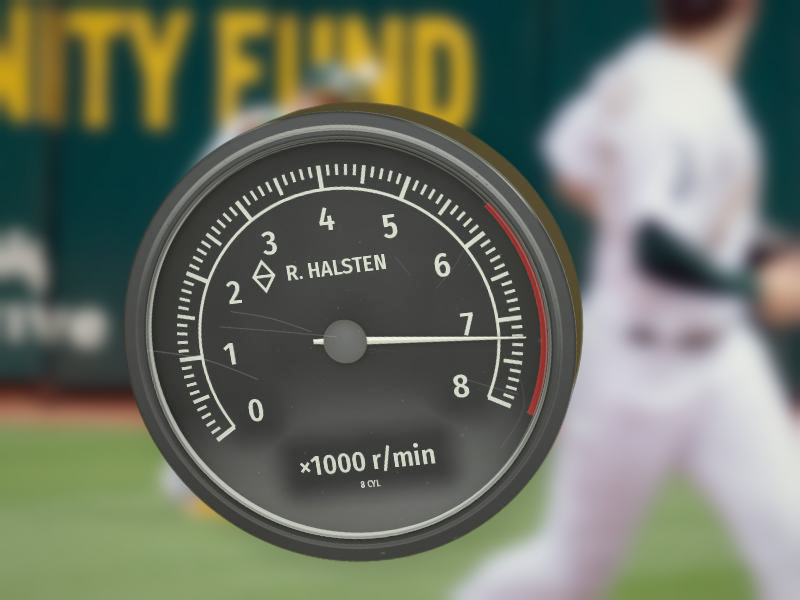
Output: 7200,rpm
